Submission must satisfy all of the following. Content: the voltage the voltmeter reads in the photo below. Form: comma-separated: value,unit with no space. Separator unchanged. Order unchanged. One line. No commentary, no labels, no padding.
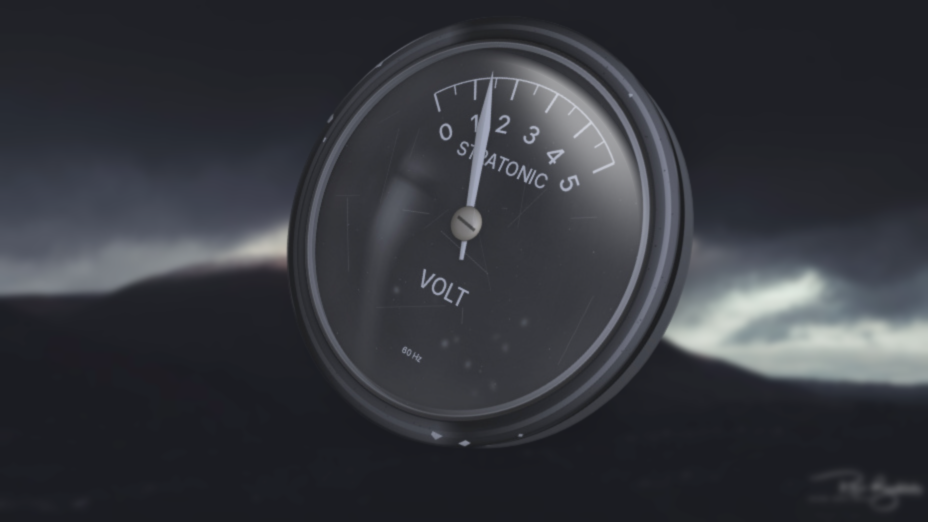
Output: 1.5,V
